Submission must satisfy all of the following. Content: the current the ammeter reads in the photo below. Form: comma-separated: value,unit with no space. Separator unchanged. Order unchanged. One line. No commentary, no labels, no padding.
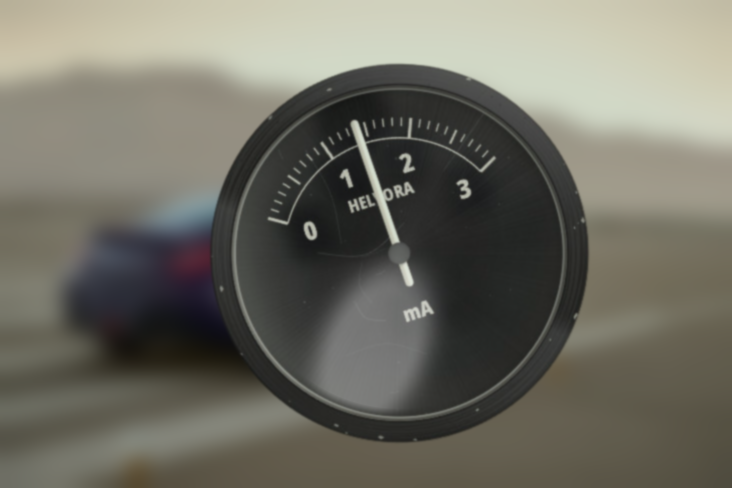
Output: 1.4,mA
